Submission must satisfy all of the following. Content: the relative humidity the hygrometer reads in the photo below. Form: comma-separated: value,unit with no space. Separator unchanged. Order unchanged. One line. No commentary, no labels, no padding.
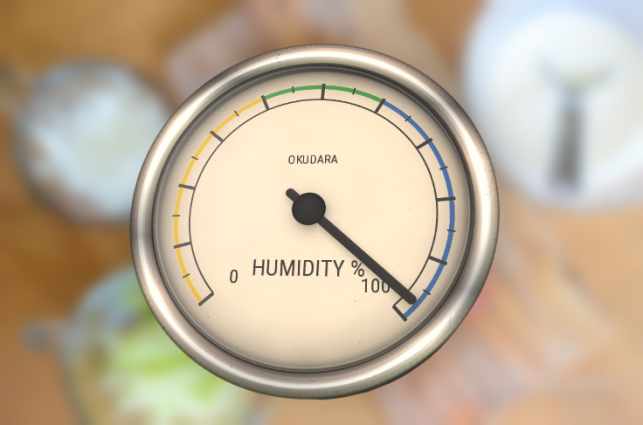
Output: 97.5,%
